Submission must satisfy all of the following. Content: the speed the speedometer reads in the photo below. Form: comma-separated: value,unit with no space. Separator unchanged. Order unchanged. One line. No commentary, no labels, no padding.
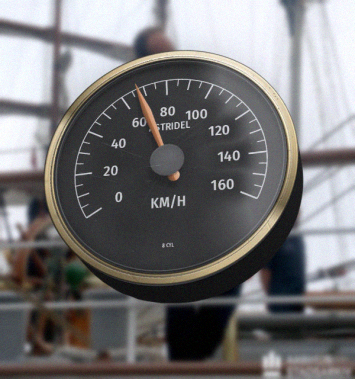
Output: 67.5,km/h
